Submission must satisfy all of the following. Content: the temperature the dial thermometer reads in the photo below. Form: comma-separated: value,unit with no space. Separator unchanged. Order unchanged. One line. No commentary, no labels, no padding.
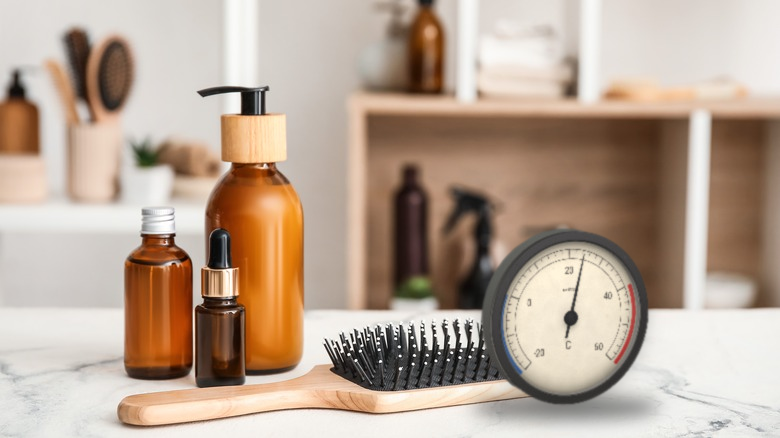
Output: 24,°C
